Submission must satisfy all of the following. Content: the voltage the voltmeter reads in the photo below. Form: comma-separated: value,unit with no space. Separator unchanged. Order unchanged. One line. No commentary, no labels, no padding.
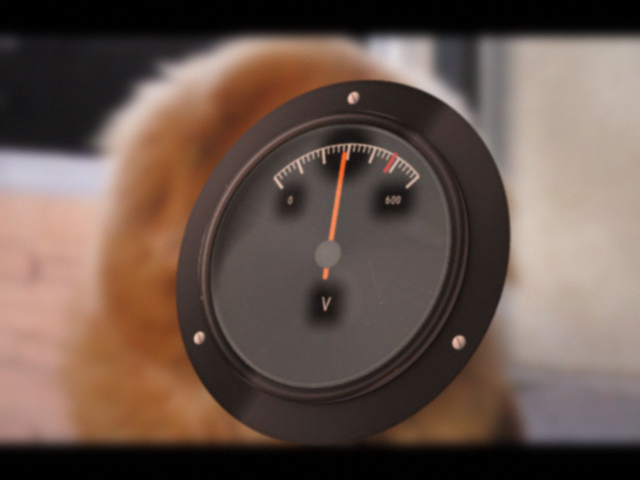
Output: 300,V
